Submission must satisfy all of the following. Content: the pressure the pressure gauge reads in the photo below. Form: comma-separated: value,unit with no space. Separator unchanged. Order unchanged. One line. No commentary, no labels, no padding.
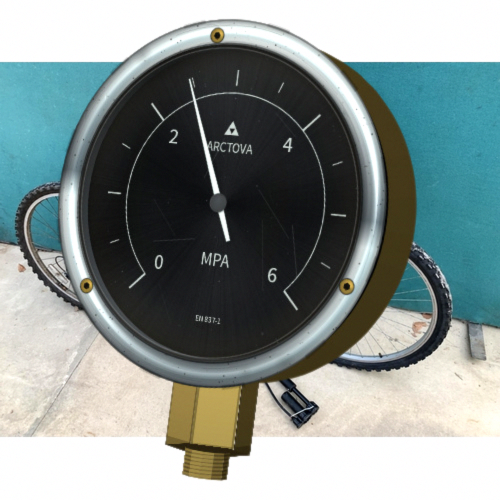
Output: 2.5,MPa
